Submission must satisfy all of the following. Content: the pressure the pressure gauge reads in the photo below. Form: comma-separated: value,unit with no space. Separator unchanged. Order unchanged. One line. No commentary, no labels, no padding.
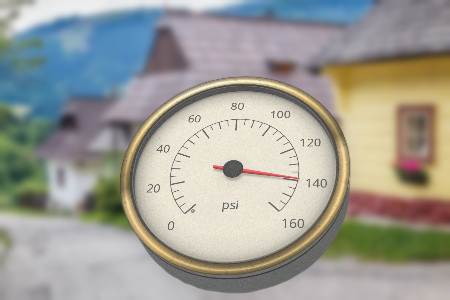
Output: 140,psi
